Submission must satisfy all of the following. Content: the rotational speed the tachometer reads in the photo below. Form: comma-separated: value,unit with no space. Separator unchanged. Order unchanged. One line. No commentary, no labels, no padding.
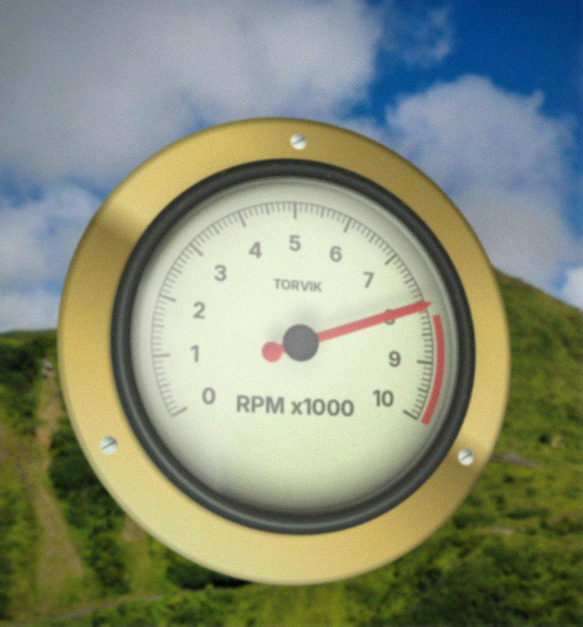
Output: 8000,rpm
